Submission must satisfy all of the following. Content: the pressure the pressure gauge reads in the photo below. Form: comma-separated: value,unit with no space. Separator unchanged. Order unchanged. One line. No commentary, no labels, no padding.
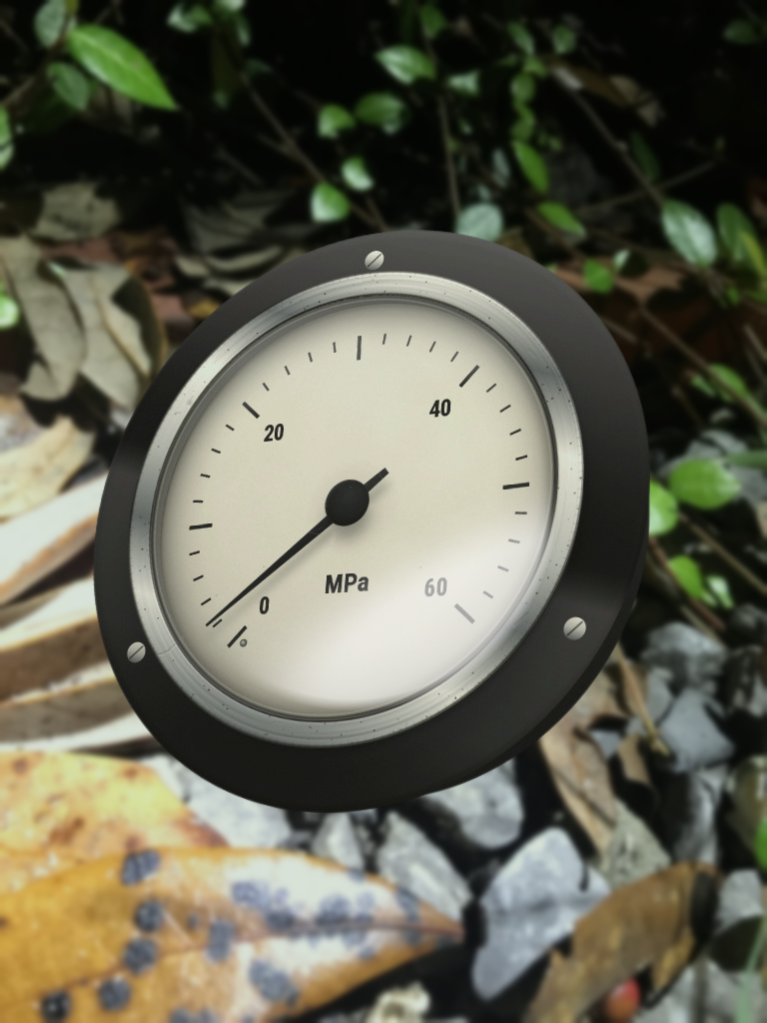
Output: 2,MPa
